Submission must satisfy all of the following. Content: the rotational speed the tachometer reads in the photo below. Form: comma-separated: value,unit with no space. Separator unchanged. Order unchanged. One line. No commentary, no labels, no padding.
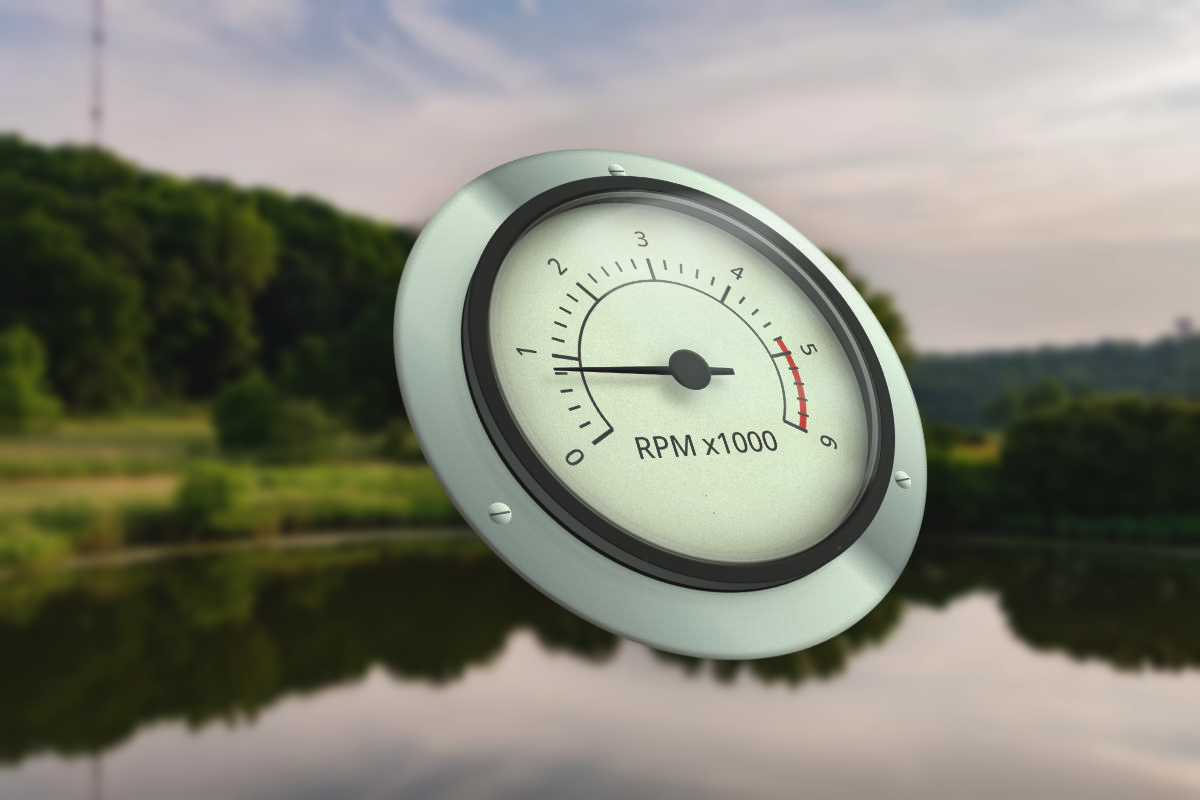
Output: 800,rpm
